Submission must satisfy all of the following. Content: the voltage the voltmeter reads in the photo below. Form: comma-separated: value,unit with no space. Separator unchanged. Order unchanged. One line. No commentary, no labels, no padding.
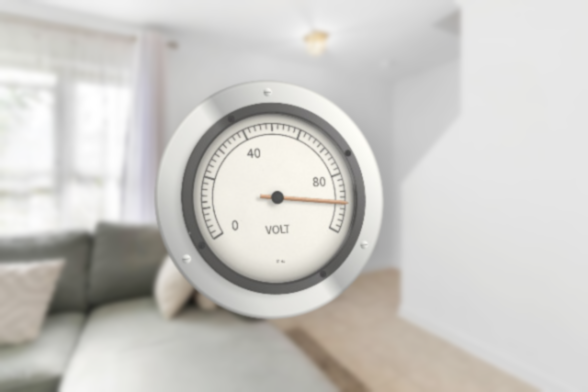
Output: 90,V
